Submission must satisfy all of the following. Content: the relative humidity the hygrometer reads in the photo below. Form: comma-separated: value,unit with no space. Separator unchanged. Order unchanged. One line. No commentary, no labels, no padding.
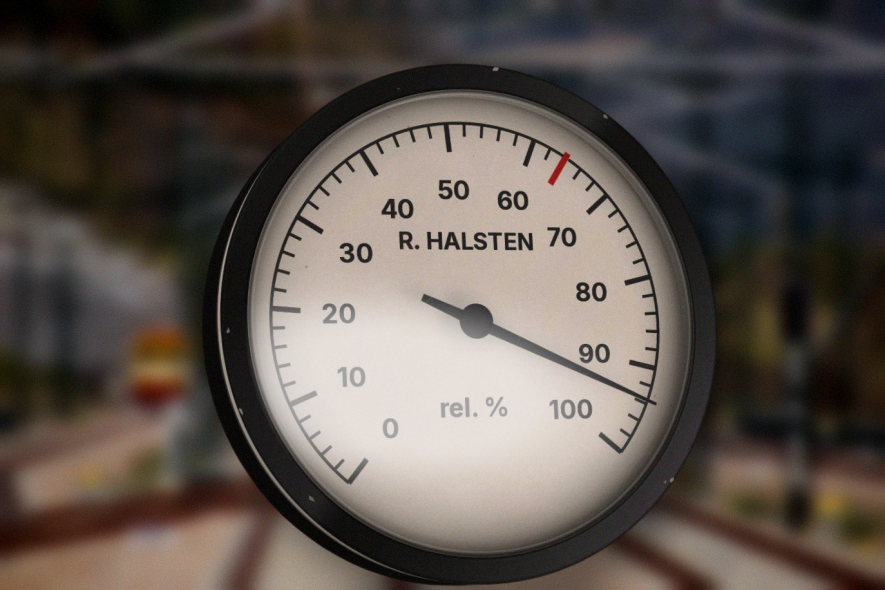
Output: 94,%
